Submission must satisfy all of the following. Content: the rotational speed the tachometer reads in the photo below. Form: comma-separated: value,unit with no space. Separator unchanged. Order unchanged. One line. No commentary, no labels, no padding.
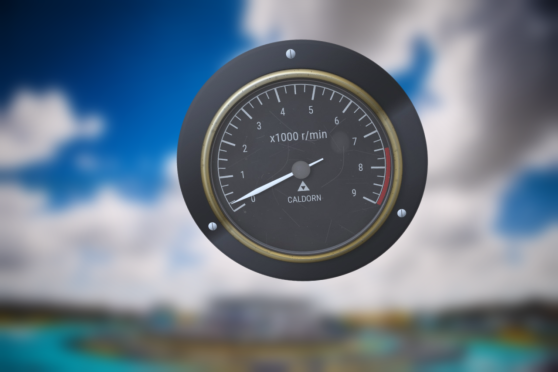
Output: 250,rpm
